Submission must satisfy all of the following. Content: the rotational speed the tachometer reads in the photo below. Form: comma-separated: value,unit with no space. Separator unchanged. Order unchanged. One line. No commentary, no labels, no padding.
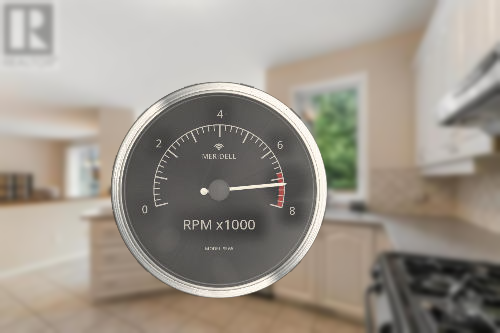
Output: 7200,rpm
